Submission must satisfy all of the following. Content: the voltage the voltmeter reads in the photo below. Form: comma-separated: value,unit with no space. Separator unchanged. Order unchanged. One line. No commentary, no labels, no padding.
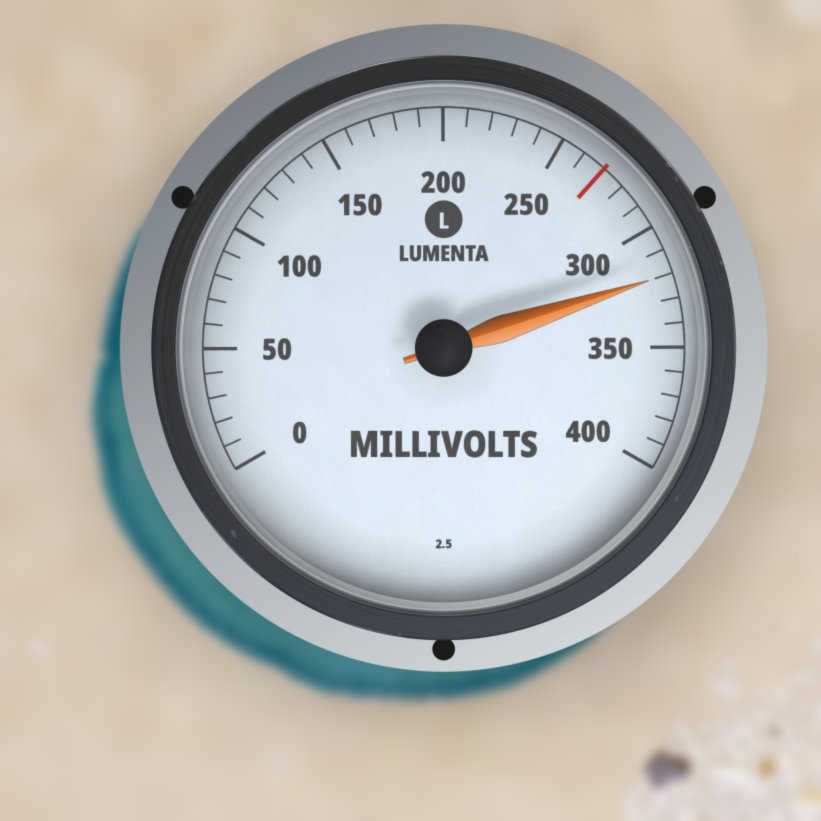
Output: 320,mV
